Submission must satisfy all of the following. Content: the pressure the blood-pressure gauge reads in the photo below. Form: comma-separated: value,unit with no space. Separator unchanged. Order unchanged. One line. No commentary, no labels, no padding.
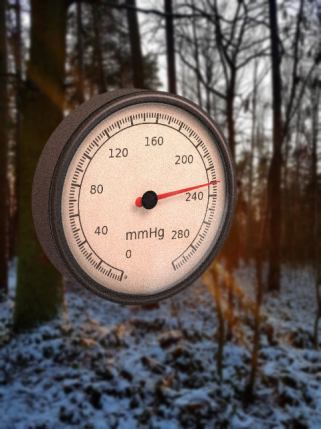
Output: 230,mmHg
